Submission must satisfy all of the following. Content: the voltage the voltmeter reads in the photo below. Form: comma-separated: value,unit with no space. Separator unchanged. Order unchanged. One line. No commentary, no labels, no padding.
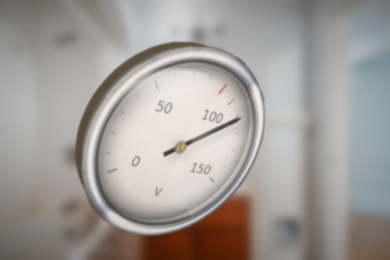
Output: 110,V
